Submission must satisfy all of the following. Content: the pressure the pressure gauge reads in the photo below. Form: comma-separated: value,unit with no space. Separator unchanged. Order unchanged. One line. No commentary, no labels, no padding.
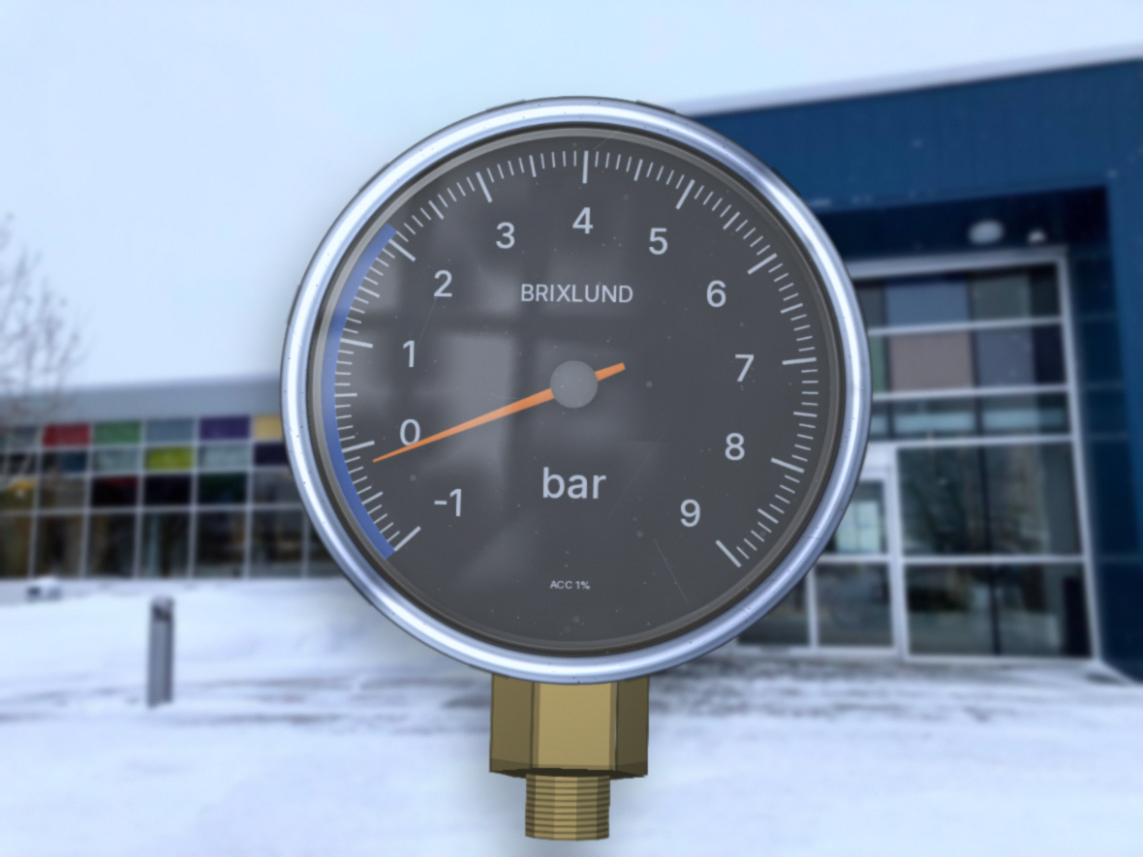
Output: -0.2,bar
